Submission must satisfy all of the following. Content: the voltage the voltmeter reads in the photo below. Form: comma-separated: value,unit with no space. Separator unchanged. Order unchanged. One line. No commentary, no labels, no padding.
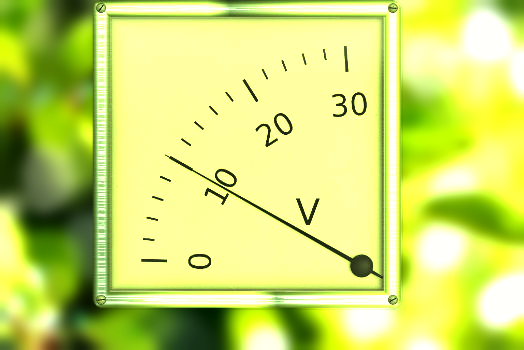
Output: 10,V
